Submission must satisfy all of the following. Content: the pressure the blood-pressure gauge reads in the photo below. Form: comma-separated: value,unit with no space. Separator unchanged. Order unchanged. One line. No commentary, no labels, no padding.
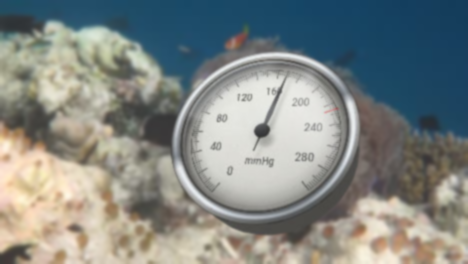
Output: 170,mmHg
